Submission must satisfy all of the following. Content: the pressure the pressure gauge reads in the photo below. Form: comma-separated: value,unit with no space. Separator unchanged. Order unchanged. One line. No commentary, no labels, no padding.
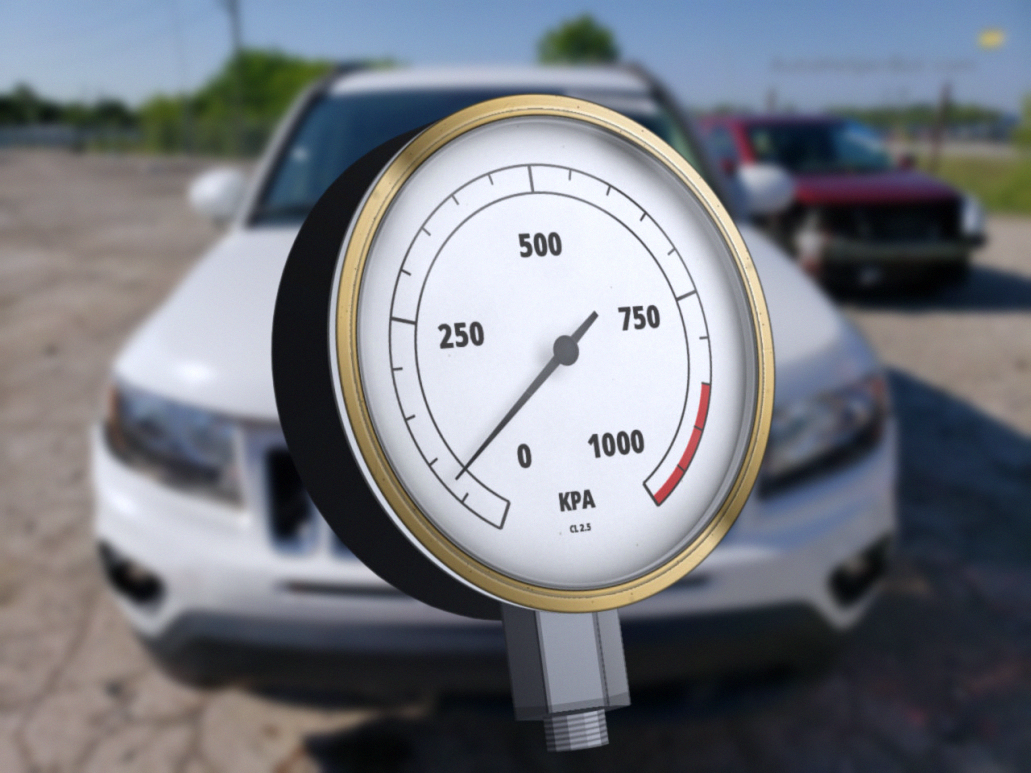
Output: 75,kPa
